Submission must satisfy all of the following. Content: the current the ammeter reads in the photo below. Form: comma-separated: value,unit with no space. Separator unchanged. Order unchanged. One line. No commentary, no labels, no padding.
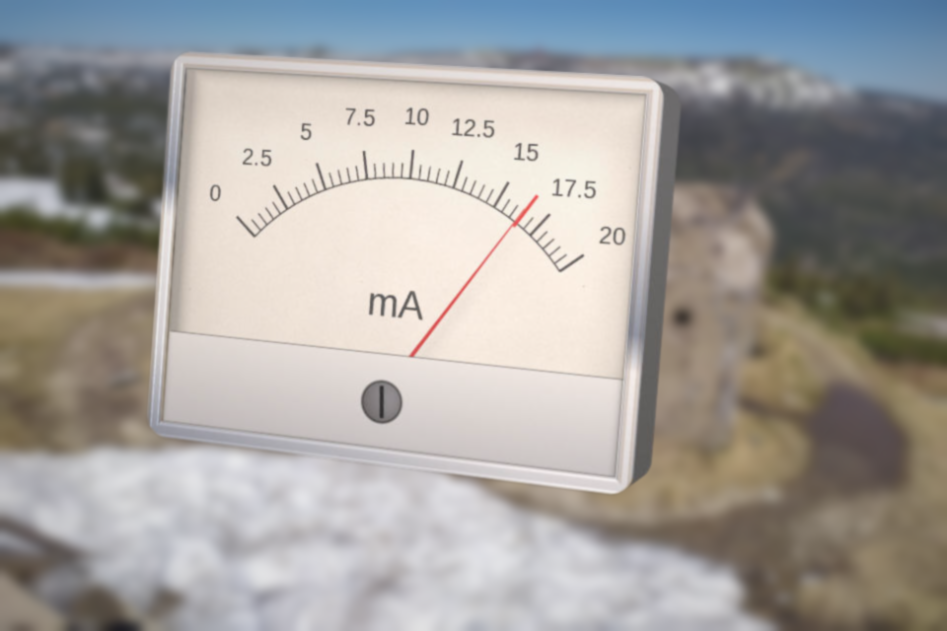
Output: 16.5,mA
